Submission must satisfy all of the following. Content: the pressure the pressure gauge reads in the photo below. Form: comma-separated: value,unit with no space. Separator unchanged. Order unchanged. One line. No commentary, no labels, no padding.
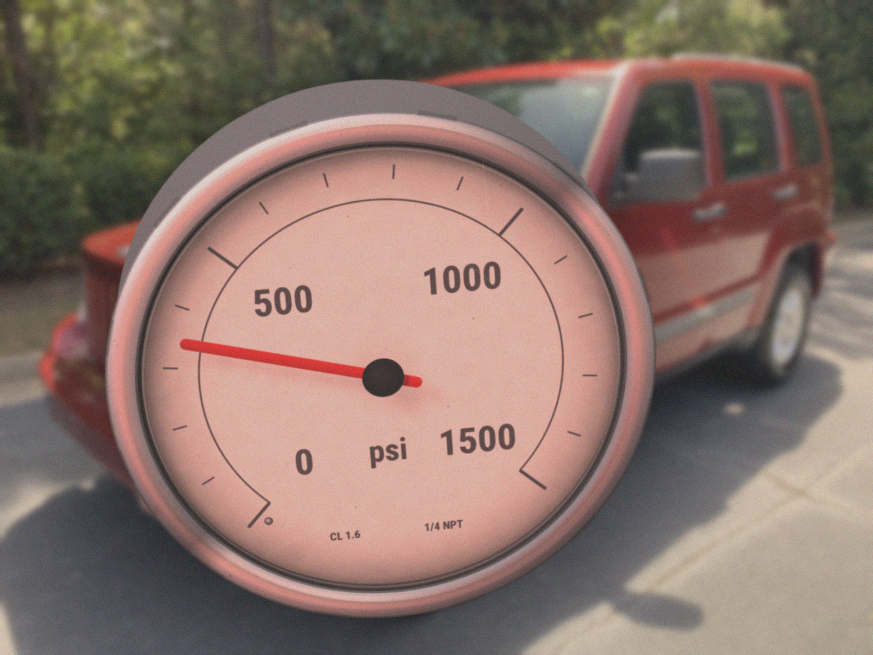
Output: 350,psi
